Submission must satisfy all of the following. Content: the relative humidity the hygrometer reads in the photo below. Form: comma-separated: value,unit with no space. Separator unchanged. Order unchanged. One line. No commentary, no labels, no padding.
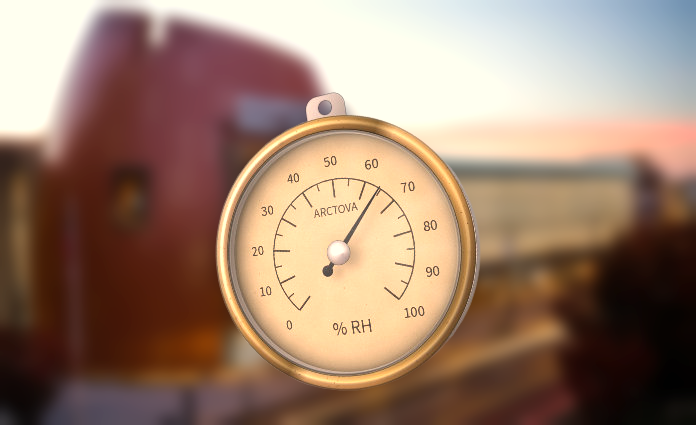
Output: 65,%
